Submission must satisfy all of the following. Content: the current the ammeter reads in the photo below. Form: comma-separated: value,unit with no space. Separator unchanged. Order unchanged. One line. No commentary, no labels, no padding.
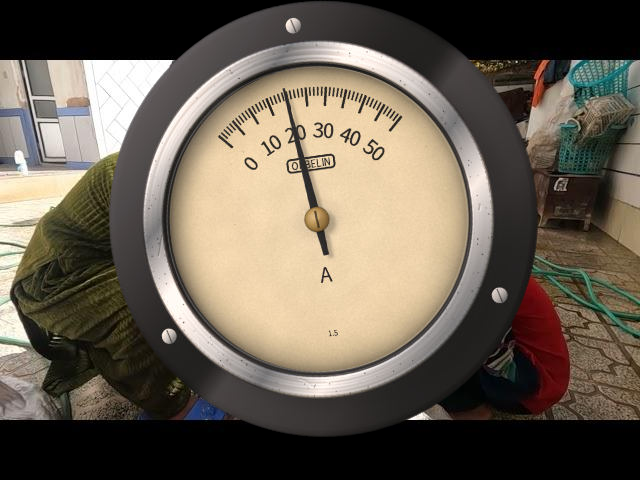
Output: 20,A
